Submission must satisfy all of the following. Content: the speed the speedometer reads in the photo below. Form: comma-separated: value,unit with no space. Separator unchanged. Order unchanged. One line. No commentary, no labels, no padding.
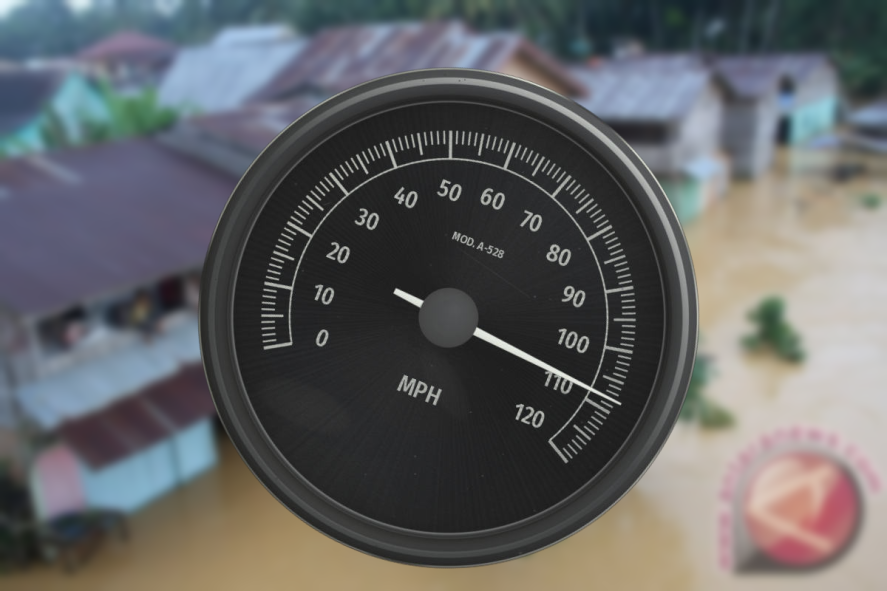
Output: 108,mph
